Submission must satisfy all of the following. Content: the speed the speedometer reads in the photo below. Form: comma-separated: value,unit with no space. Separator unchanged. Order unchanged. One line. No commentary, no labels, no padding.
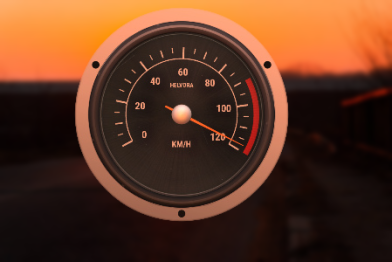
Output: 117.5,km/h
